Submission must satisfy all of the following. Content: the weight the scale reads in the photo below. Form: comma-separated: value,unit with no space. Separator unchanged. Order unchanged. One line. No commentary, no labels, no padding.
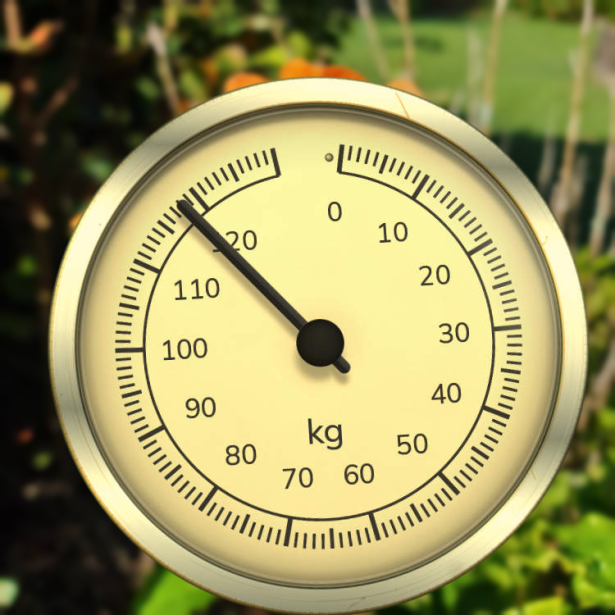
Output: 118,kg
